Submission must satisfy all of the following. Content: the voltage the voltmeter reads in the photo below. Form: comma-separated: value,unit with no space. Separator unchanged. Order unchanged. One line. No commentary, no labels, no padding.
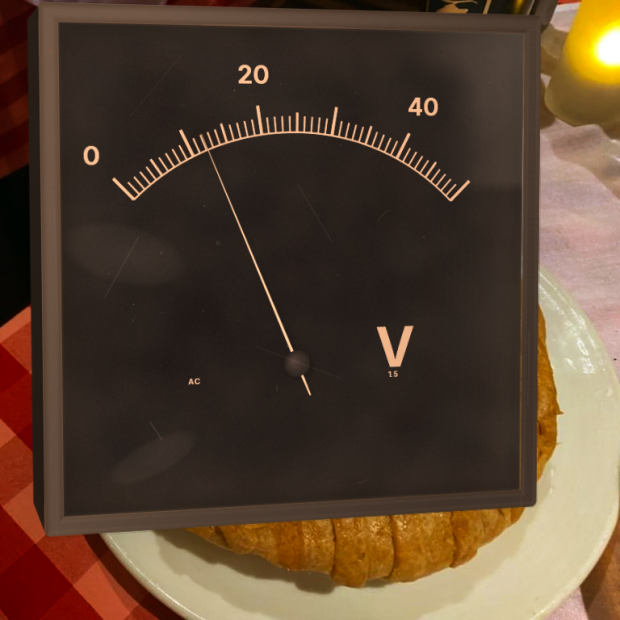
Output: 12,V
